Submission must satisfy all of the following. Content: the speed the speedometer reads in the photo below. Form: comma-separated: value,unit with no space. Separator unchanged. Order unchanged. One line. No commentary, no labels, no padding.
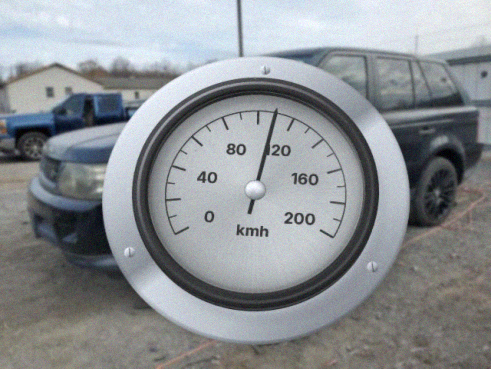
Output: 110,km/h
